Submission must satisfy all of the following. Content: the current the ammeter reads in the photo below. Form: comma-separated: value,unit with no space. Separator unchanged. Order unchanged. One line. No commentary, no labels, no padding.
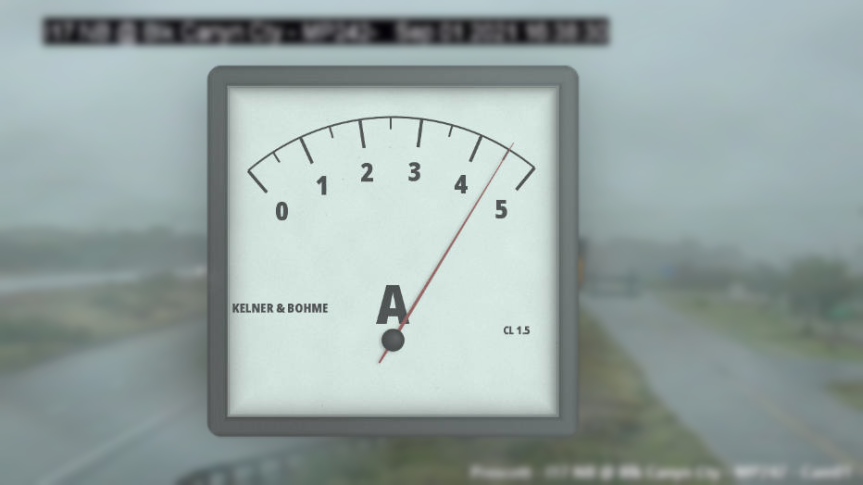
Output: 4.5,A
